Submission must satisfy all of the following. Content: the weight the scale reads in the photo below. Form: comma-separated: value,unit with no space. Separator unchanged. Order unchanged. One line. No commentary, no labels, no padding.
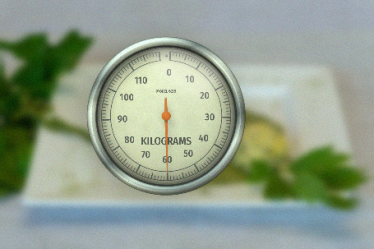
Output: 60,kg
